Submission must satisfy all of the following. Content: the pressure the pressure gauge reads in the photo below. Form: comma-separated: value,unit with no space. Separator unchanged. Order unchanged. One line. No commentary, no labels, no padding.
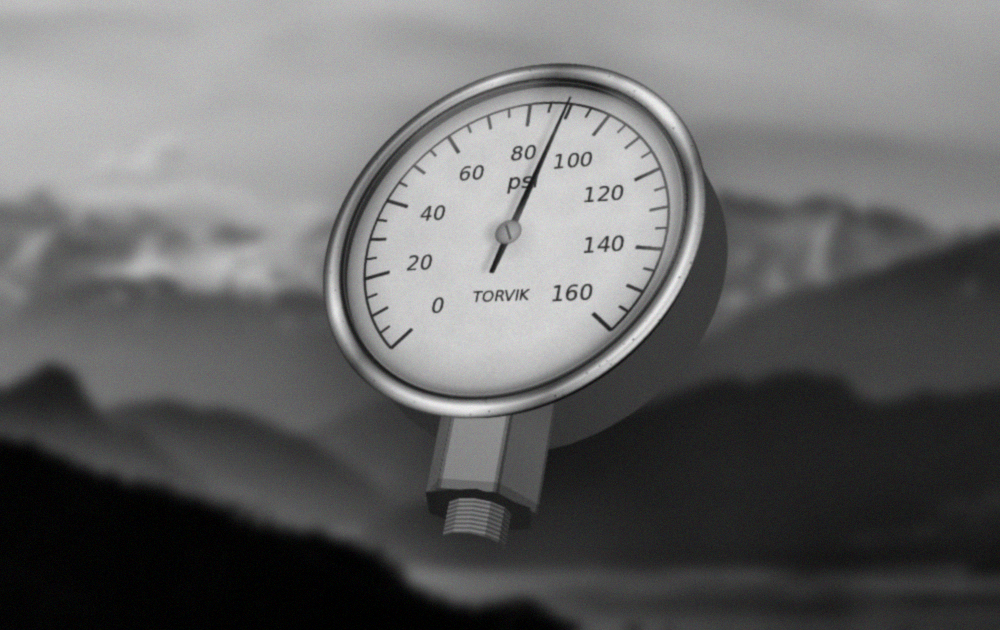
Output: 90,psi
